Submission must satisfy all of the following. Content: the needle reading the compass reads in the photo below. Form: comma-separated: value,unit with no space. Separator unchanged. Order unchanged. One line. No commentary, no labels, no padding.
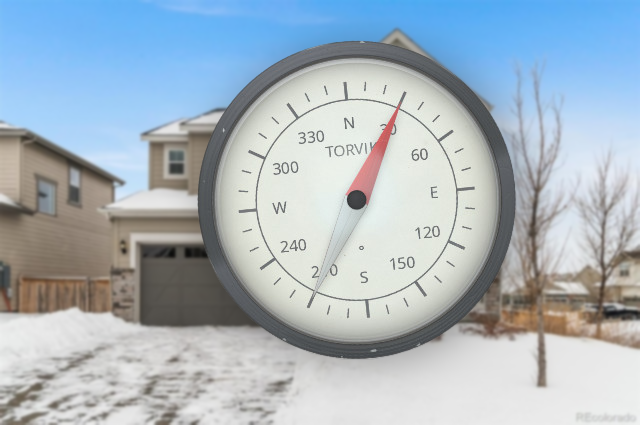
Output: 30,°
